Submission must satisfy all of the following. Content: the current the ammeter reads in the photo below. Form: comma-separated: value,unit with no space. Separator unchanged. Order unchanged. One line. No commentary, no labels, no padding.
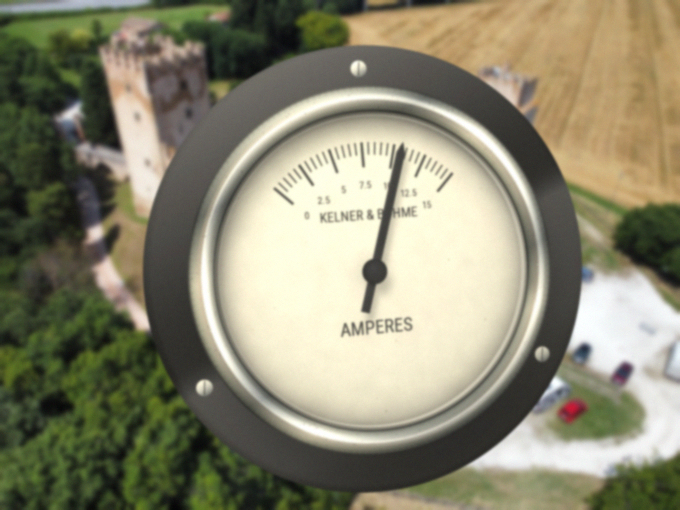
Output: 10.5,A
